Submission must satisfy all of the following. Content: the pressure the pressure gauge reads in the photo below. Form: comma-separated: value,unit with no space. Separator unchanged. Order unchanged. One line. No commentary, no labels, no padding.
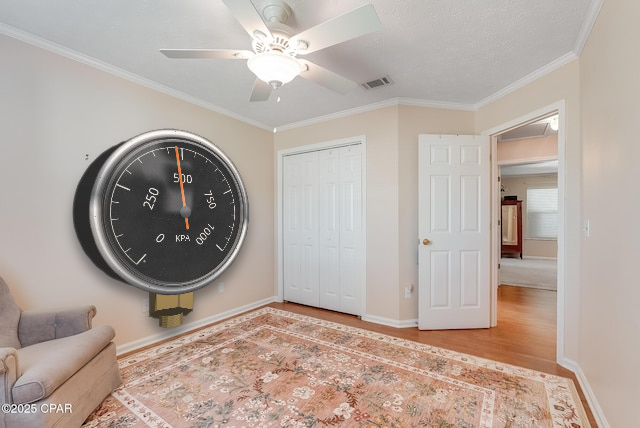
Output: 475,kPa
